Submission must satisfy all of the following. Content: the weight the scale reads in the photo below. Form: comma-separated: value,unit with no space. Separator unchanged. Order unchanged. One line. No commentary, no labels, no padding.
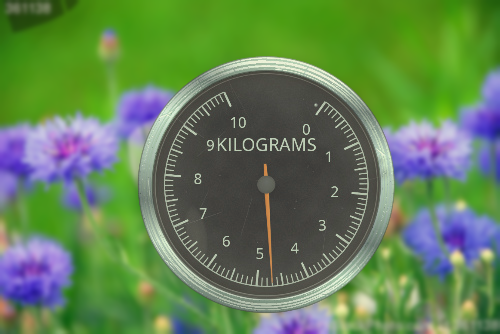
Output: 4.7,kg
